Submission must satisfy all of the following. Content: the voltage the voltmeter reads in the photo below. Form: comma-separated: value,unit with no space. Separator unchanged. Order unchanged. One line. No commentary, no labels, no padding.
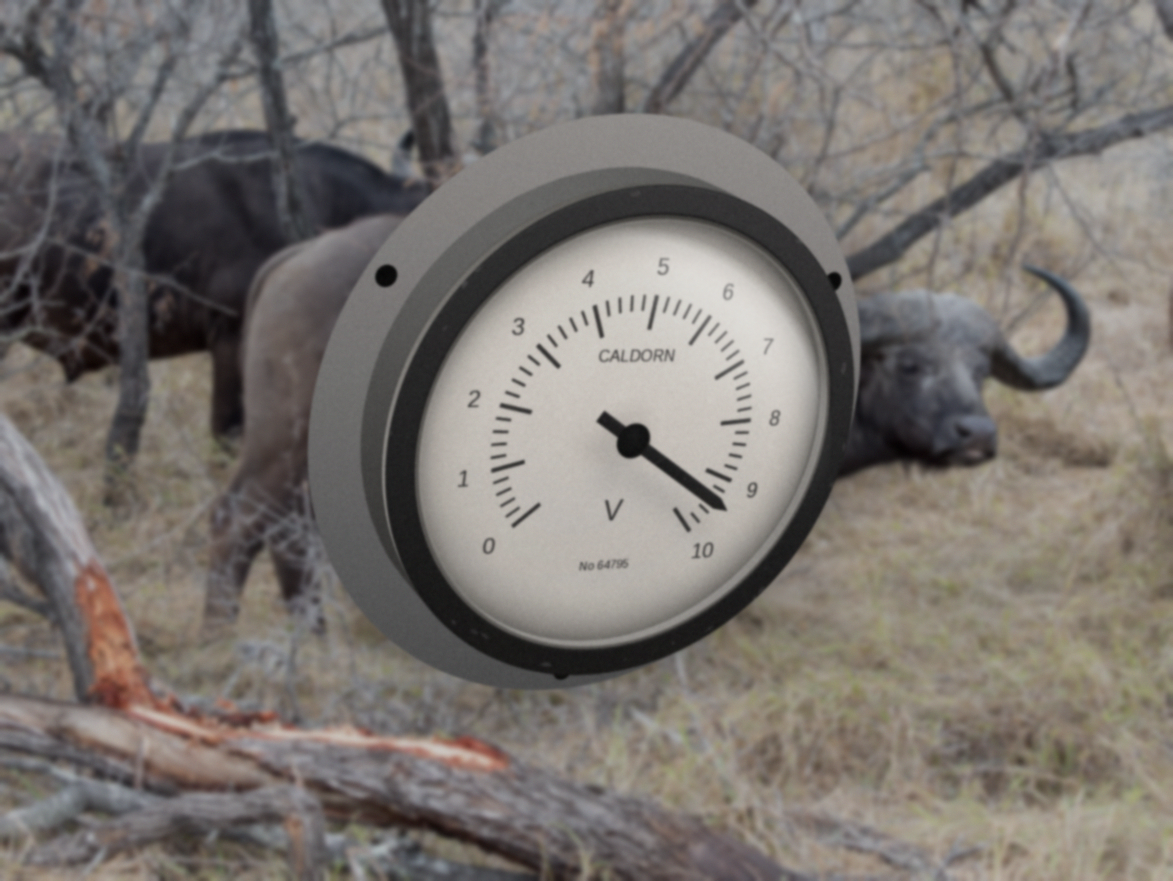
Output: 9.4,V
